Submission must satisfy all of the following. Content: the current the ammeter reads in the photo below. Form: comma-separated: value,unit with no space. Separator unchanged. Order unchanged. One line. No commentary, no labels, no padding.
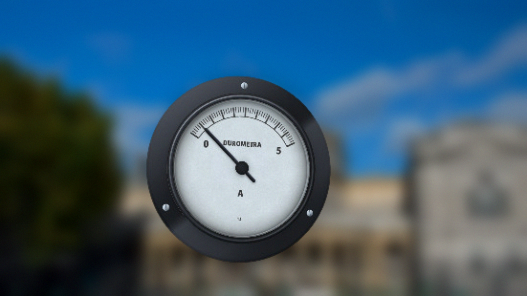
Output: 0.5,A
